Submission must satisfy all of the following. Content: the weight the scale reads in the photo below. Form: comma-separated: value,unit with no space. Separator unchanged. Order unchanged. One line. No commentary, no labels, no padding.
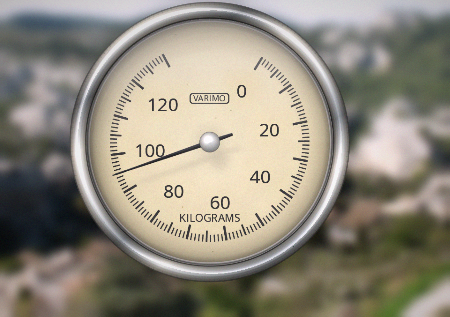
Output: 95,kg
